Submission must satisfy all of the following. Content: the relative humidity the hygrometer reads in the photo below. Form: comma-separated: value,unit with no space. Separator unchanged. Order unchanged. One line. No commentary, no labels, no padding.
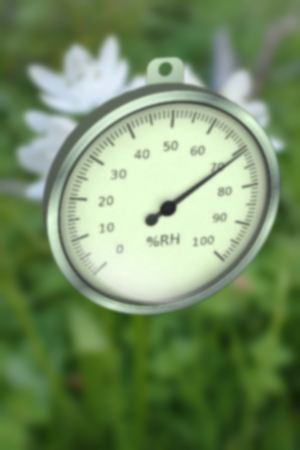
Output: 70,%
